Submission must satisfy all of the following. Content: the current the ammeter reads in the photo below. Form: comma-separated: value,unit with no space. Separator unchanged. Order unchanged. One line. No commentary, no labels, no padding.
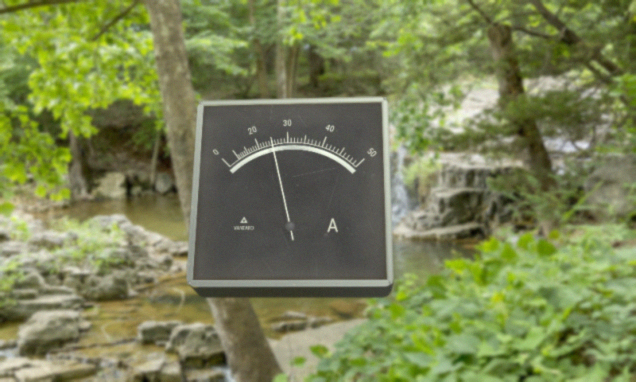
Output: 25,A
